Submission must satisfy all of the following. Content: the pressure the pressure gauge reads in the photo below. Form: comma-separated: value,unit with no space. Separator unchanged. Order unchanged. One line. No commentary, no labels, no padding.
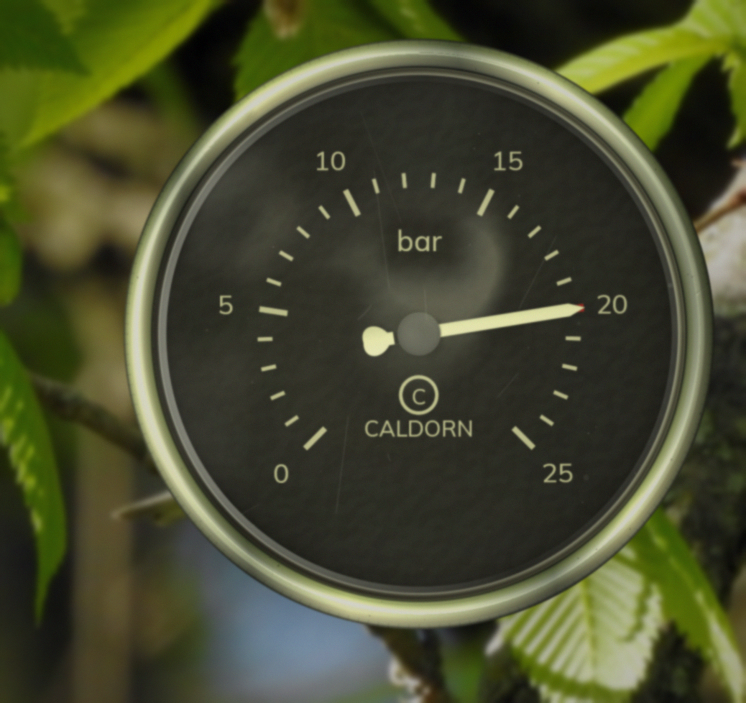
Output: 20,bar
